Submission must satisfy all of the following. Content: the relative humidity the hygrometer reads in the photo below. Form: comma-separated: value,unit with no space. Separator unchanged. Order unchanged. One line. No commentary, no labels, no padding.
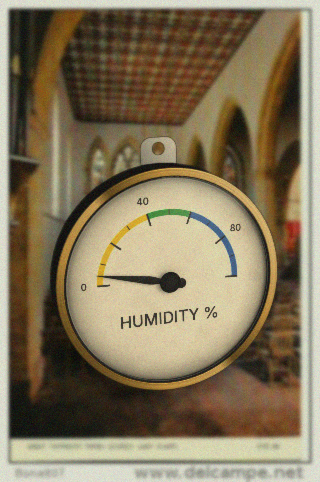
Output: 5,%
